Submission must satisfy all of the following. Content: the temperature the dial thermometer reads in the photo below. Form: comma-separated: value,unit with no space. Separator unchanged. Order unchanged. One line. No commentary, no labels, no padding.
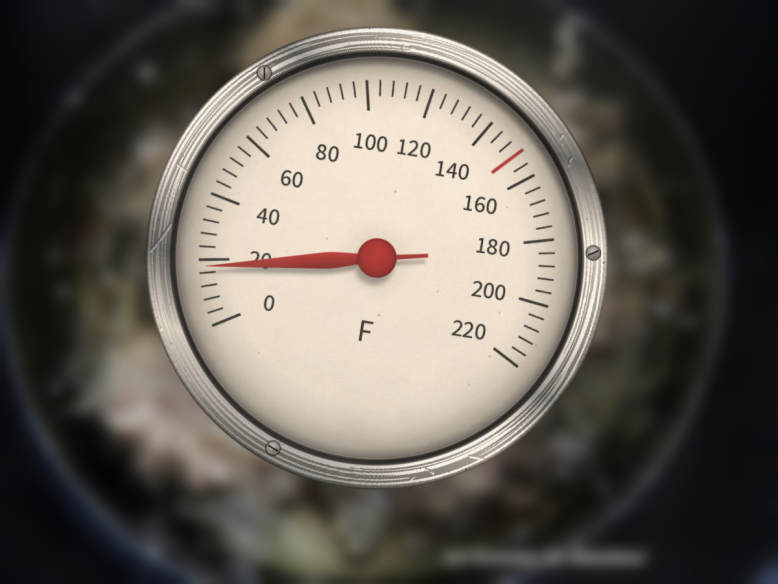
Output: 18,°F
